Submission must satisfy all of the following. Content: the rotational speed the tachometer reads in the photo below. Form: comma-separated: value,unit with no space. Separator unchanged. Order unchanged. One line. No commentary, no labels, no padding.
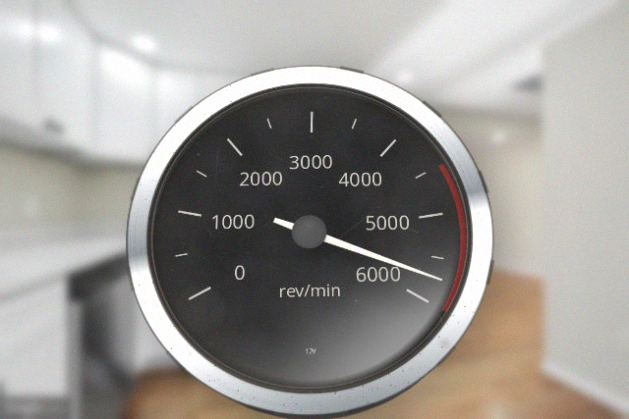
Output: 5750,rpm
